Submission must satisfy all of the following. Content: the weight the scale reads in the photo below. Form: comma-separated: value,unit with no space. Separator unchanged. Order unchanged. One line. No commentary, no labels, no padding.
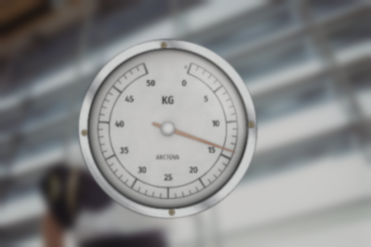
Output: 14,kg
